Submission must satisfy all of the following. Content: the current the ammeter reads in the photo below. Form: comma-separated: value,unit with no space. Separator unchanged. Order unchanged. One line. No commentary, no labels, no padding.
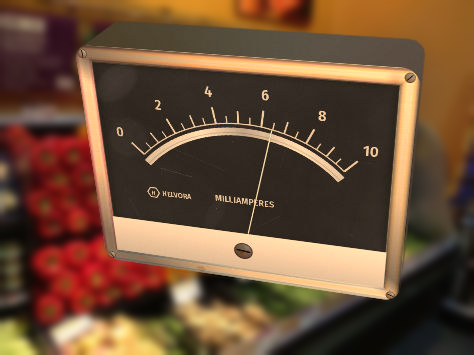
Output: 6.5,mA
